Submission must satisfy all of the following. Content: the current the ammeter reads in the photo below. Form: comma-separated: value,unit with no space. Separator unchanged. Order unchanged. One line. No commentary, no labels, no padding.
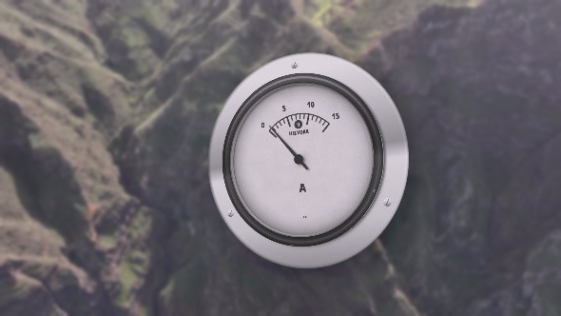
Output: 1,A
